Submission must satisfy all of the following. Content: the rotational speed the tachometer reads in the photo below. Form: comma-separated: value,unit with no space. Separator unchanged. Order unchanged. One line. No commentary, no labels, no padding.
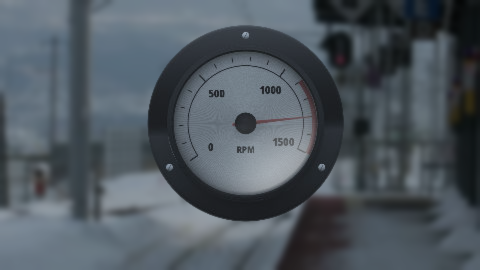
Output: 1300,rpm
